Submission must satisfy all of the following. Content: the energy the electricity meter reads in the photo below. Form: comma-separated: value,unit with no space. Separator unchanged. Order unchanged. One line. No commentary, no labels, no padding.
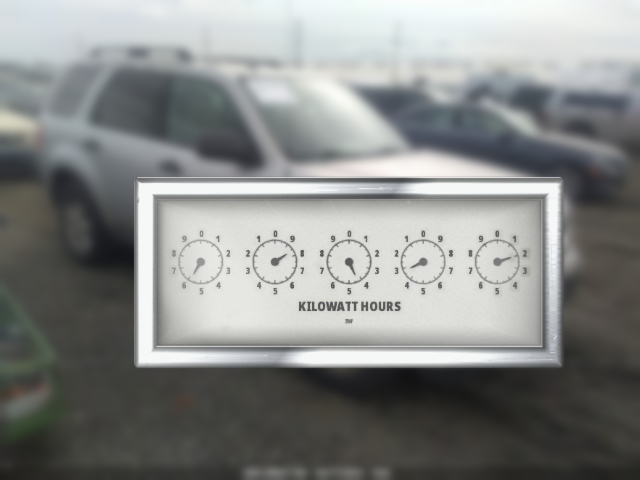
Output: 58432,kWh
